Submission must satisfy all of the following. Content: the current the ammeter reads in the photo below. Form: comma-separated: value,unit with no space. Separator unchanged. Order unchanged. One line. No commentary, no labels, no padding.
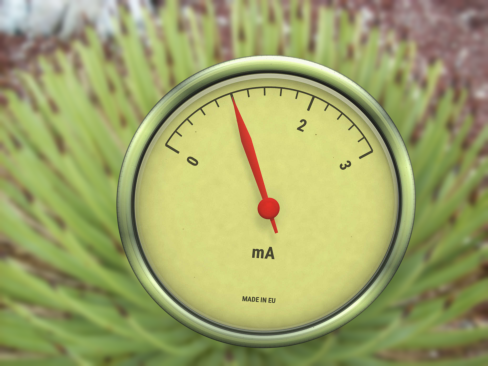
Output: 1,mA
